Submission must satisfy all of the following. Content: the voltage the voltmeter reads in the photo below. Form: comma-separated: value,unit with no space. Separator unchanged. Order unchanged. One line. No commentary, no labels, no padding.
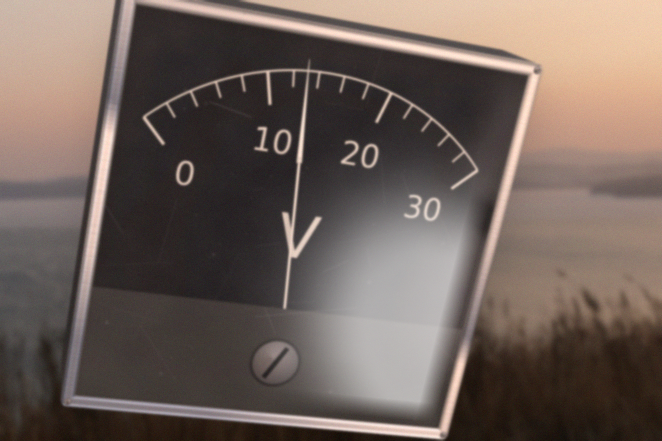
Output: 13,V
